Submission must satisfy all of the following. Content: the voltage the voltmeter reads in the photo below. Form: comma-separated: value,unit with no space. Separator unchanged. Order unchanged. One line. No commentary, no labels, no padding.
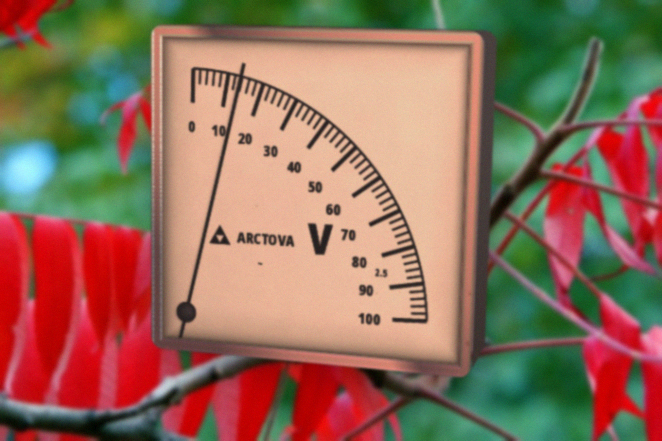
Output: 14,V
